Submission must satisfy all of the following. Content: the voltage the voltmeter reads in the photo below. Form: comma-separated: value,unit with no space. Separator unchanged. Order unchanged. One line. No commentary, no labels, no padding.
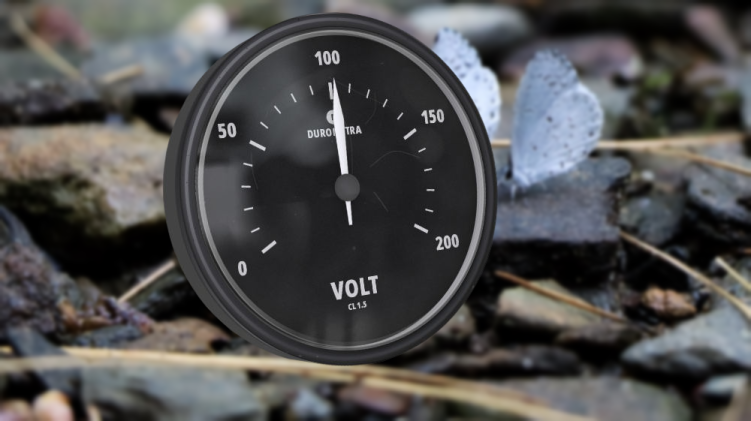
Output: 100,V
